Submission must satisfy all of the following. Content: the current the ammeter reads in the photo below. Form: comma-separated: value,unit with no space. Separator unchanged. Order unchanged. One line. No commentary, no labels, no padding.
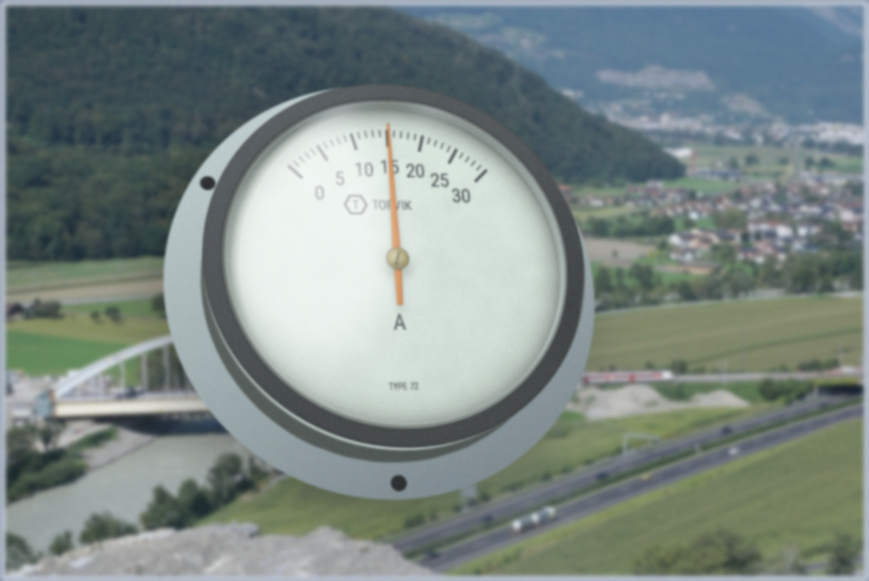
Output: 15,A
